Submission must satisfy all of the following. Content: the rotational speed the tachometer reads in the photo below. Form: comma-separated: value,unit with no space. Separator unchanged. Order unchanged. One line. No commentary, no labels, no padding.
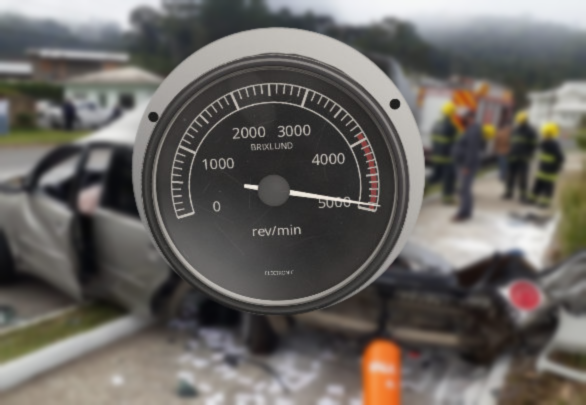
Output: 4900,rpm
